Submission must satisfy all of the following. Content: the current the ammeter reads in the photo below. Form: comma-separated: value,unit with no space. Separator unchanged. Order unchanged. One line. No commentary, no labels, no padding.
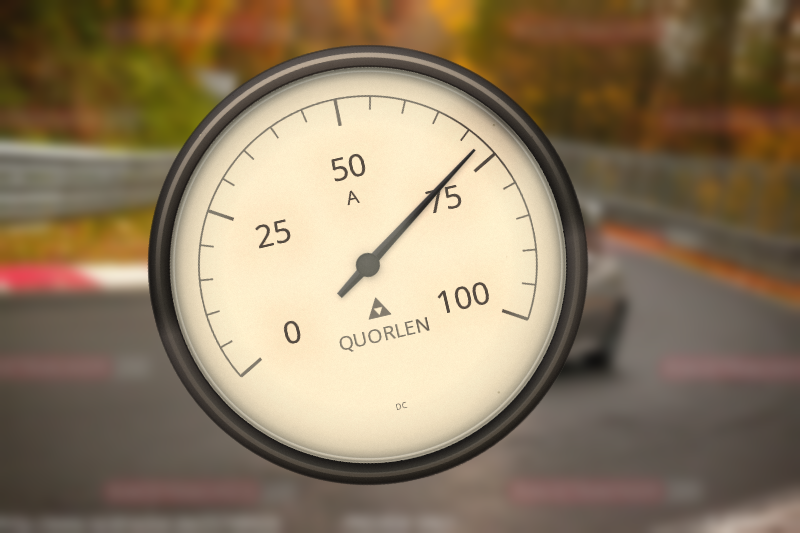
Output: 72.5,A
